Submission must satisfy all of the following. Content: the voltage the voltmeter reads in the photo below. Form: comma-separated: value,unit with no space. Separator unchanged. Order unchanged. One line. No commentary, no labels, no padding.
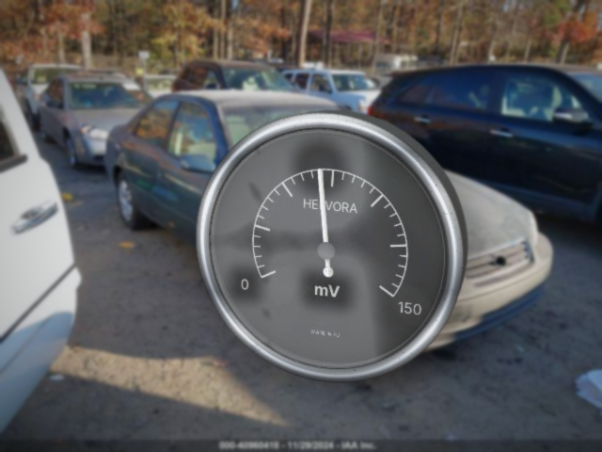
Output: 70,mV
